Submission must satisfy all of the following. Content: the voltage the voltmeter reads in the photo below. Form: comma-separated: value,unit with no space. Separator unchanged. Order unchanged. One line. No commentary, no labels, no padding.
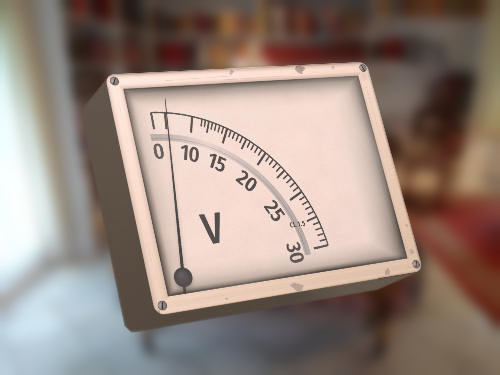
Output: 5,V
